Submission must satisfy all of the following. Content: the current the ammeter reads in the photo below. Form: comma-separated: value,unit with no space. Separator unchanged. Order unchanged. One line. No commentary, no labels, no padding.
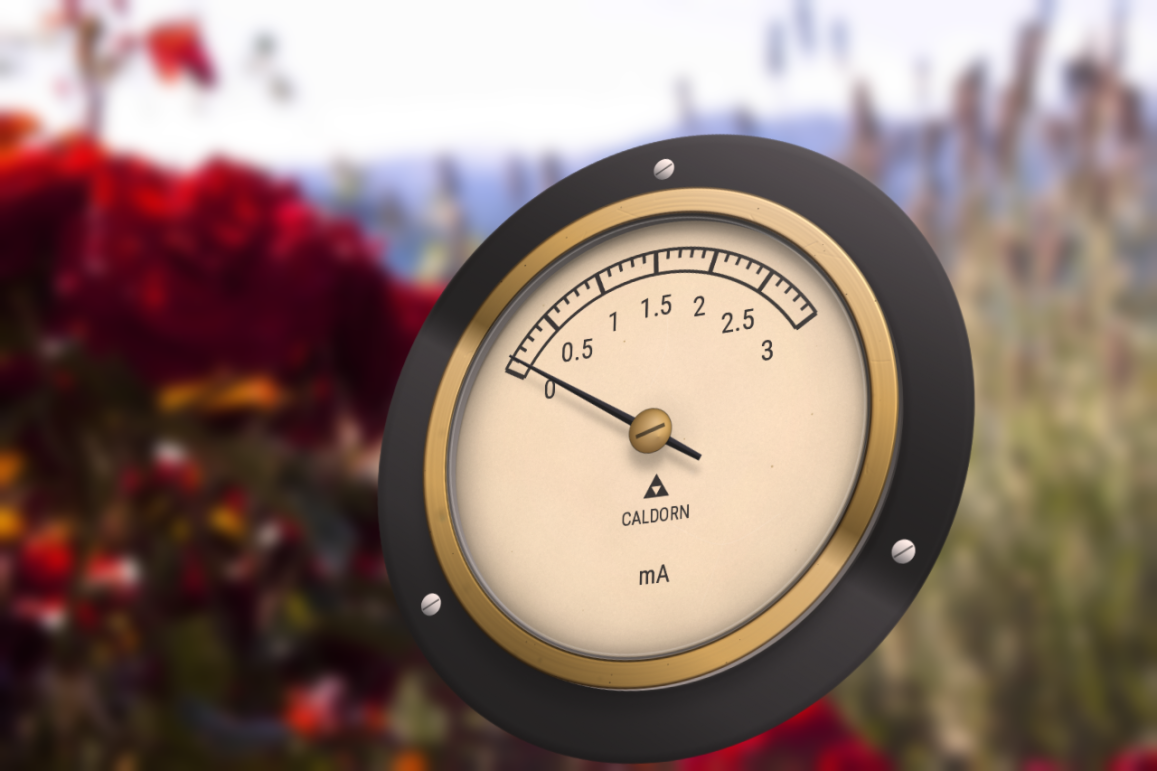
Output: 0.1,mA
